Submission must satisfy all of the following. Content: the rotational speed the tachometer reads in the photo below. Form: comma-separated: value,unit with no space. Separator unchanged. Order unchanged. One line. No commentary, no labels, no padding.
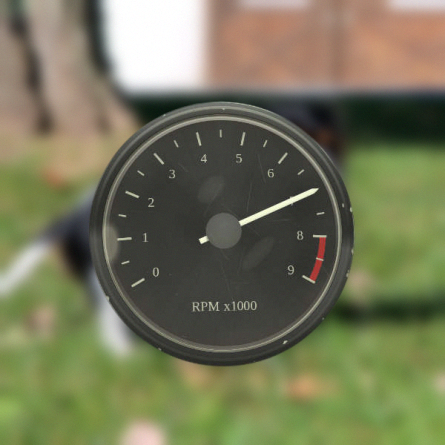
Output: 7000,rpm
